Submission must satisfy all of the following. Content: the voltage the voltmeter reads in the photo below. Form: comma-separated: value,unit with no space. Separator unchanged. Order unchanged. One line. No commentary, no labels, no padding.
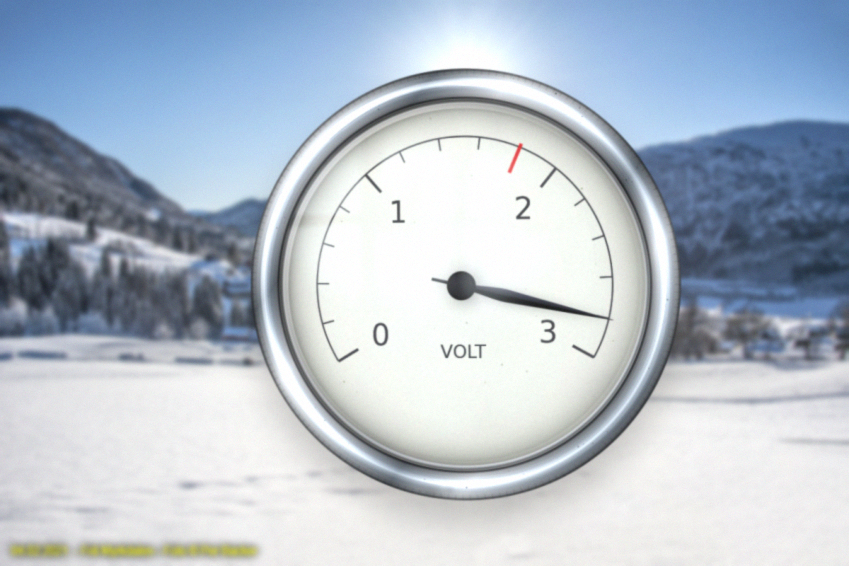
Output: 2.8,V
